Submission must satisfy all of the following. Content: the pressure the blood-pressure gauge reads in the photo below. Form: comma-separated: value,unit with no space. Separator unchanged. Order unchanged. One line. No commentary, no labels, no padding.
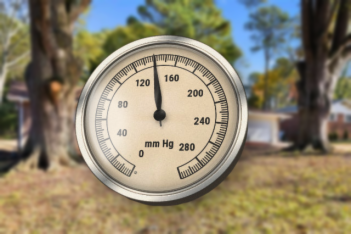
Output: 140,mmHg
